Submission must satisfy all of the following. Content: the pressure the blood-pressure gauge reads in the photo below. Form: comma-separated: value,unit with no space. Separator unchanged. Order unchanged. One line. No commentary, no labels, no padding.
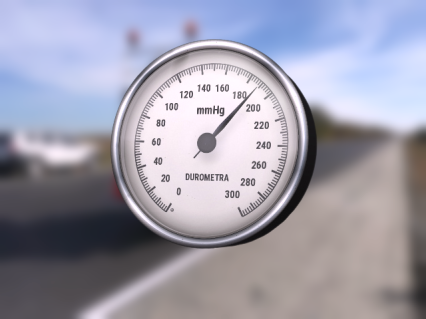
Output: 190,mmHg
